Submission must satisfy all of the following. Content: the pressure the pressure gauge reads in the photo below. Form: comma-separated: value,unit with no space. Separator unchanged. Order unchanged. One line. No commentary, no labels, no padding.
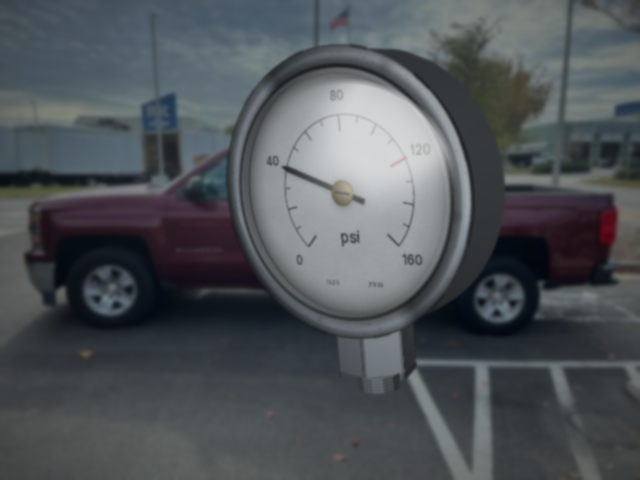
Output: 40,psi
